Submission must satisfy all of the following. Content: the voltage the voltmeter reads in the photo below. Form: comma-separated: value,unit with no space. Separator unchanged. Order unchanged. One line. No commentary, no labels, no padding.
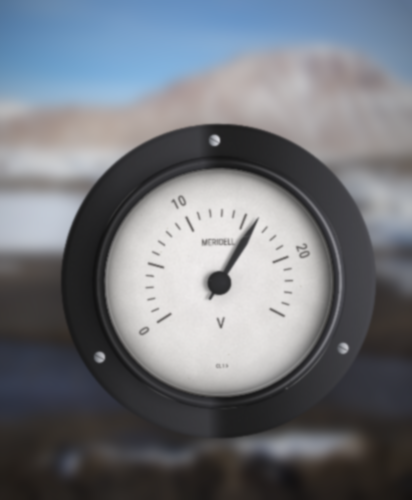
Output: 16,V
